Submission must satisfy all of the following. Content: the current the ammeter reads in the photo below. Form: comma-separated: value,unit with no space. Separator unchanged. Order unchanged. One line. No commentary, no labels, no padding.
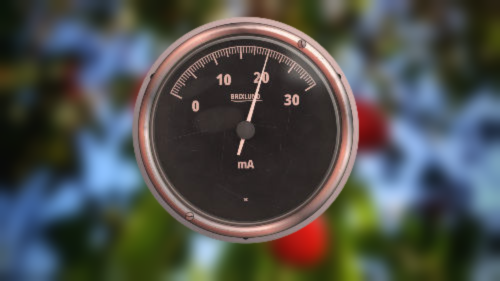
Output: 20,mA
